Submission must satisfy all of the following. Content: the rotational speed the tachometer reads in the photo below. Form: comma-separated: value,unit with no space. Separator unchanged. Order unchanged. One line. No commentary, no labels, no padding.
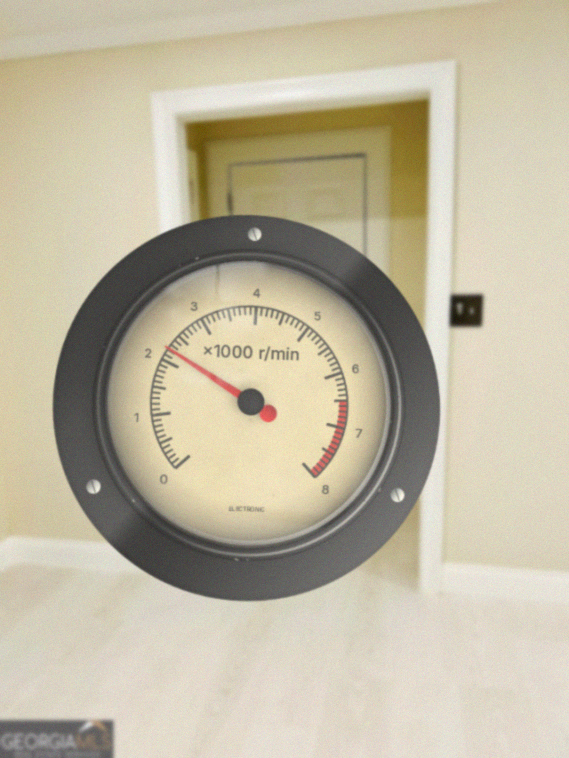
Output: 2200,rpm
